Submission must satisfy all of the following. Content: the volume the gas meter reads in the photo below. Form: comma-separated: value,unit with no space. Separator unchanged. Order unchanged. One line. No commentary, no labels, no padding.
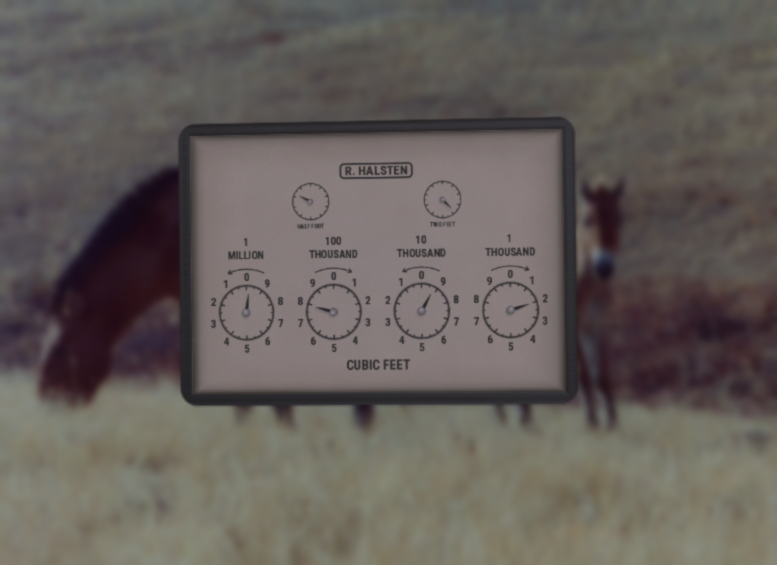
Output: 979200,ft³
